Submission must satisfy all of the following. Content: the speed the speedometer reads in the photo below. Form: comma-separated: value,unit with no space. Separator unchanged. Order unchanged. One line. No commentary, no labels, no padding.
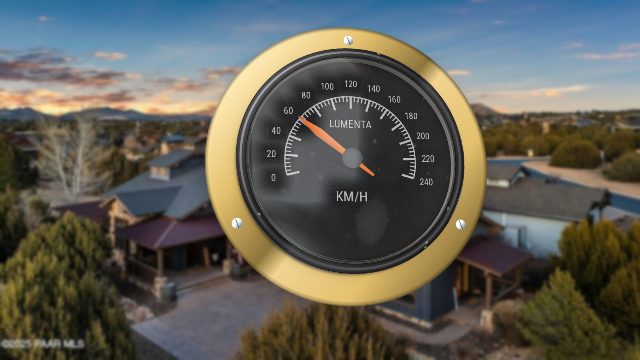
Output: 60,km/h
